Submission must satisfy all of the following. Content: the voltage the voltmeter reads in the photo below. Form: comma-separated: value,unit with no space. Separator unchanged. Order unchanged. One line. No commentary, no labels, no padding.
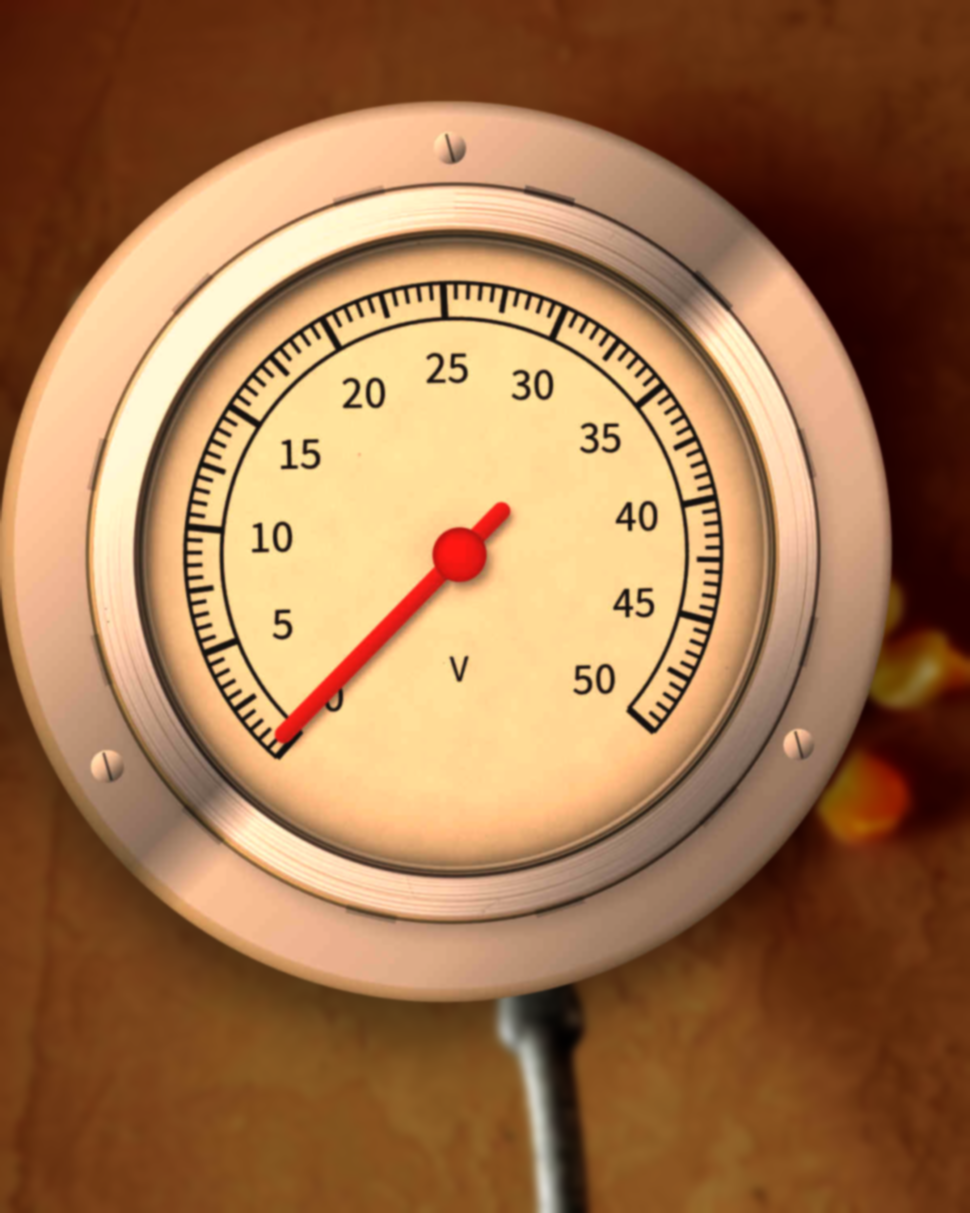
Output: 0.5,V
